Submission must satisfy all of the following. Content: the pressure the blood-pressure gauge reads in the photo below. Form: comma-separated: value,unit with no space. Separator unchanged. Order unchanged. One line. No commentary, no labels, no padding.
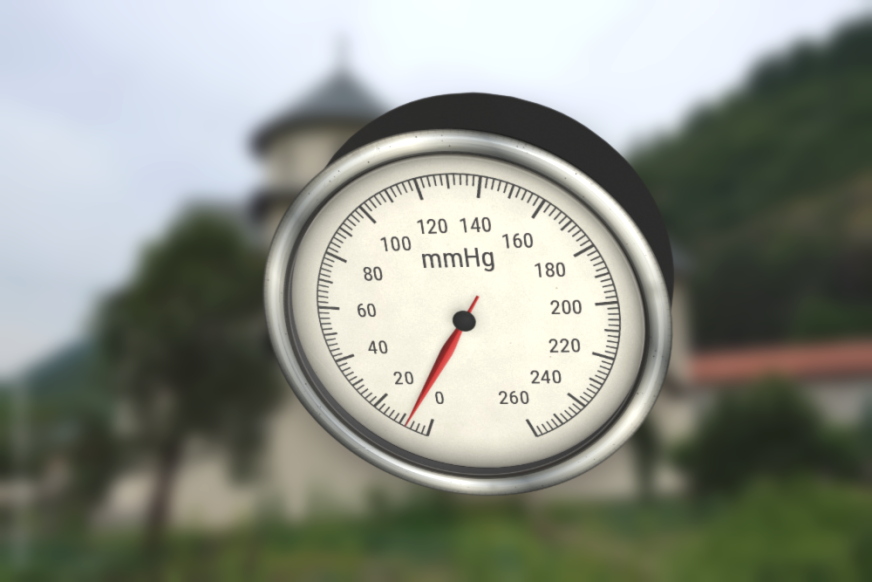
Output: 8,mmHg
